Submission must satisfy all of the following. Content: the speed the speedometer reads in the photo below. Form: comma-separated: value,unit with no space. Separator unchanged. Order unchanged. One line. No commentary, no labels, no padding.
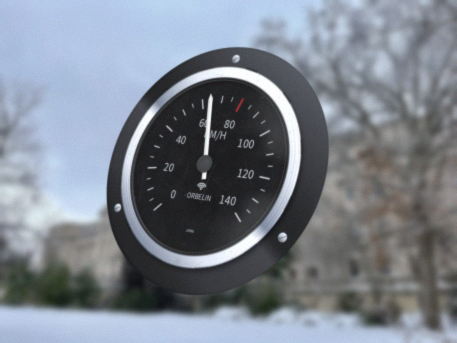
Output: 65,km/h
